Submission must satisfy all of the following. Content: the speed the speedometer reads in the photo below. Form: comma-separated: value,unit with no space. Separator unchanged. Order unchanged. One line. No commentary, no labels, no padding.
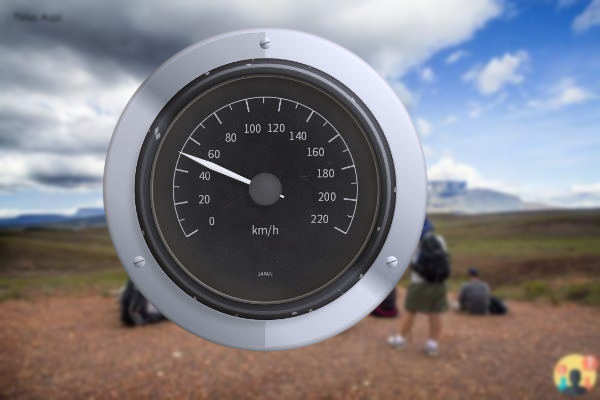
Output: 50,km/h
